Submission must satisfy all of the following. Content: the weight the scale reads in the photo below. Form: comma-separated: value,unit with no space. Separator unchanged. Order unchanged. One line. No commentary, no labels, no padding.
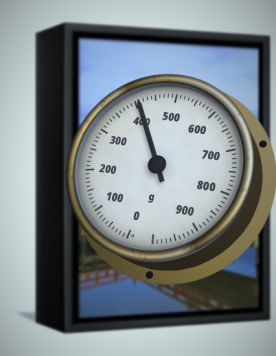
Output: 410,g
